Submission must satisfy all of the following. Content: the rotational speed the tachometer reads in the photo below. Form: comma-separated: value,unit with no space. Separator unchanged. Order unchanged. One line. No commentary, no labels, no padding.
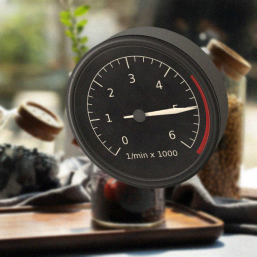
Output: 5000,rpm
